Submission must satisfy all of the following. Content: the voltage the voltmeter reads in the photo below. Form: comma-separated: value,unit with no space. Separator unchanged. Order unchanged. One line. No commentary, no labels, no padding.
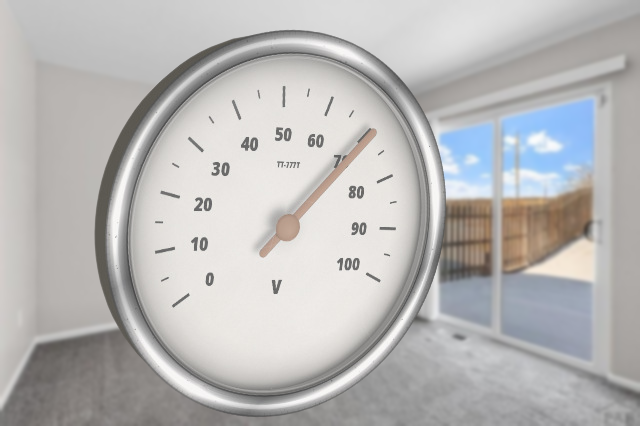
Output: 70,V
